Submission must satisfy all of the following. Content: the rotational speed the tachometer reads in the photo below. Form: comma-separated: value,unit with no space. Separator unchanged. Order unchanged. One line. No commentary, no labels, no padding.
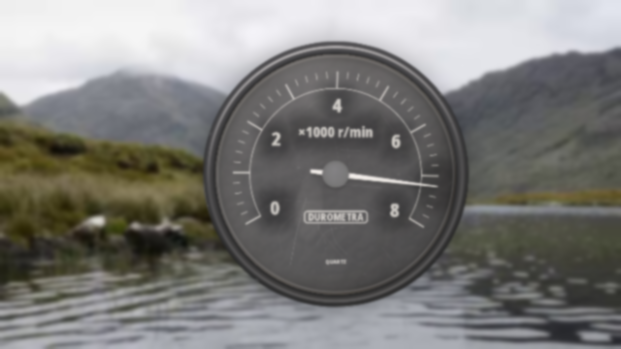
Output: 7200,rpm
